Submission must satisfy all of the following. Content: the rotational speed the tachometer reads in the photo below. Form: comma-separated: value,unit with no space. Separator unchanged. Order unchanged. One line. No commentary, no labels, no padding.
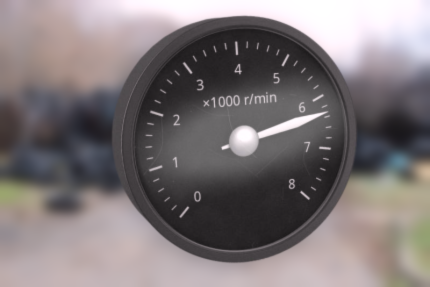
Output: 6300,rpm
